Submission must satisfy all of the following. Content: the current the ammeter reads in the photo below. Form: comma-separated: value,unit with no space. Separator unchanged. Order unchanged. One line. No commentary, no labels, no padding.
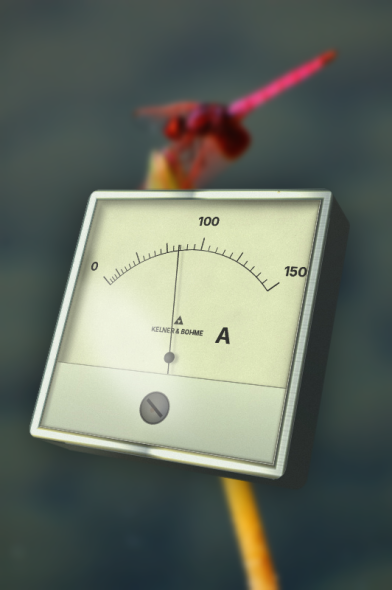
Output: 85,A
